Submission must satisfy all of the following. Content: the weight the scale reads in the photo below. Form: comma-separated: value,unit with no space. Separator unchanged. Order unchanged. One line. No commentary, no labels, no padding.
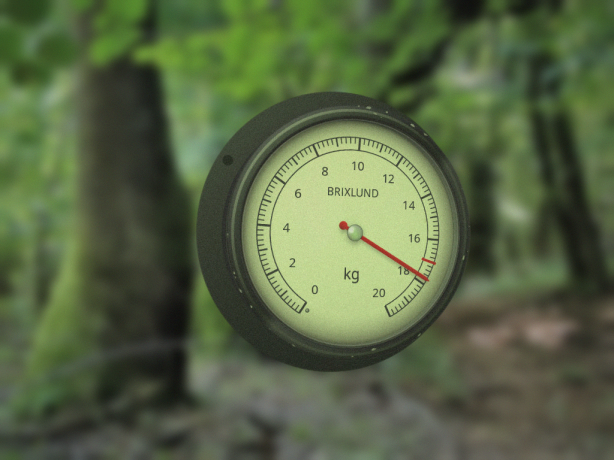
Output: 17.8,kg
